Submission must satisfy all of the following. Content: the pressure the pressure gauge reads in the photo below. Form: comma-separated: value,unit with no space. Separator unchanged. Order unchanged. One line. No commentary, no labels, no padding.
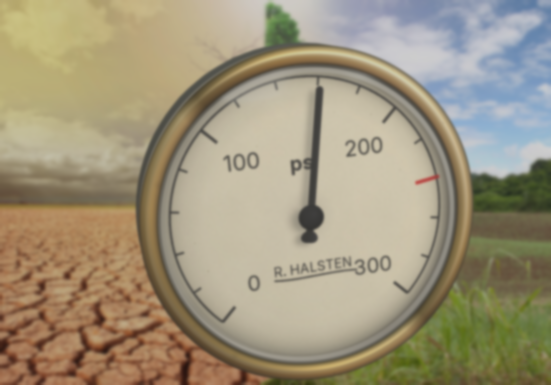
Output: 160,psi
